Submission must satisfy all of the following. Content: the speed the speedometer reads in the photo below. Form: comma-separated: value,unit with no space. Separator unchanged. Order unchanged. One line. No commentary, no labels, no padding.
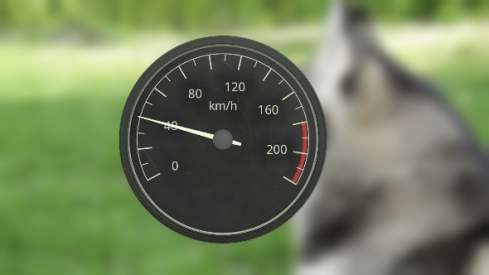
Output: 40,km/h
